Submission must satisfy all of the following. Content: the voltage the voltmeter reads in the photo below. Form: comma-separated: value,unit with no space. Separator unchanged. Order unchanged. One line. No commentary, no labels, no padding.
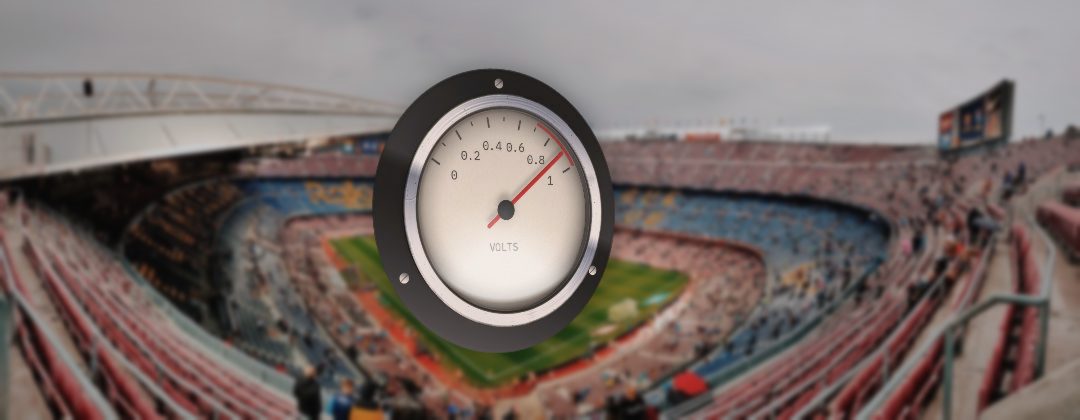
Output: 0.9,V
